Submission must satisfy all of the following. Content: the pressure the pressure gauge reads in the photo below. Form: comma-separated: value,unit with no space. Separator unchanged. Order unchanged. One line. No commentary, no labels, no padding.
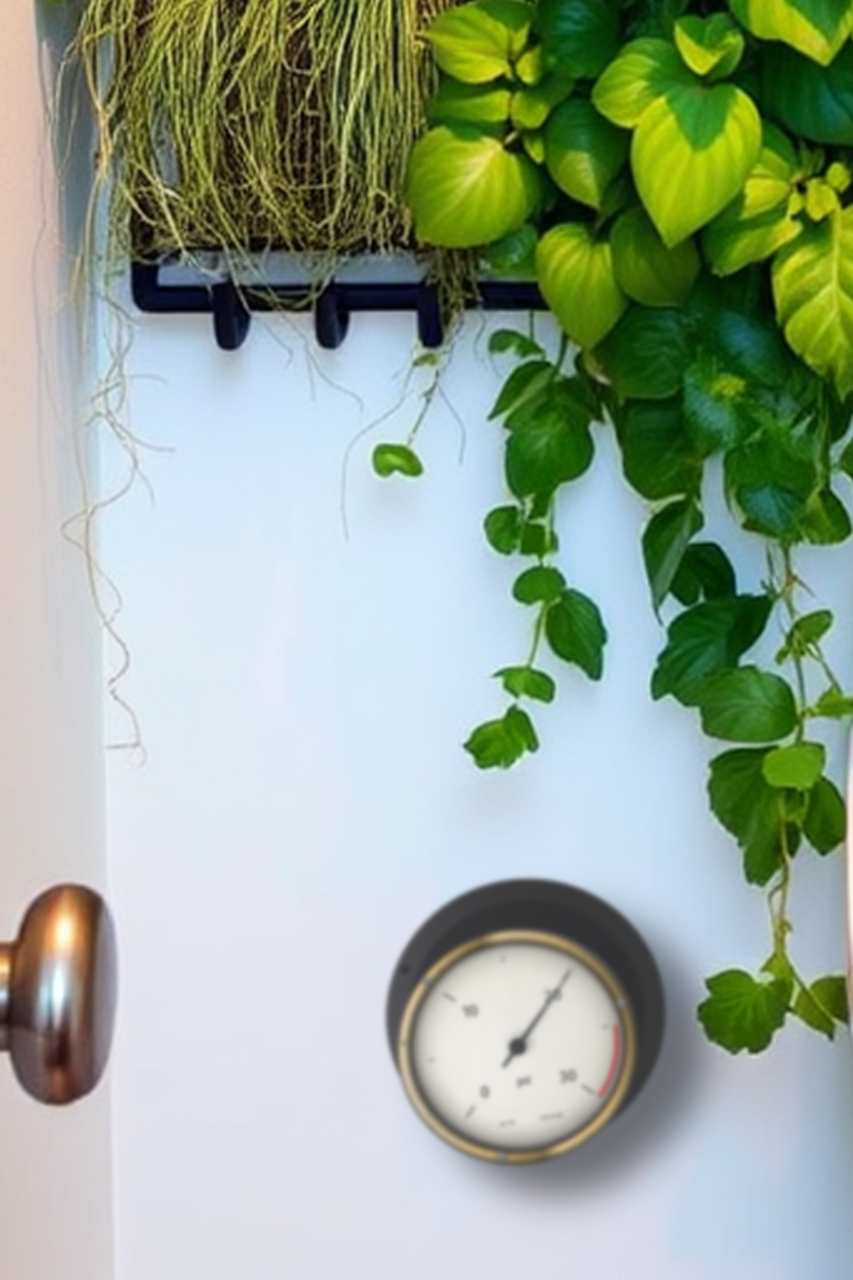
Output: 20,psi
